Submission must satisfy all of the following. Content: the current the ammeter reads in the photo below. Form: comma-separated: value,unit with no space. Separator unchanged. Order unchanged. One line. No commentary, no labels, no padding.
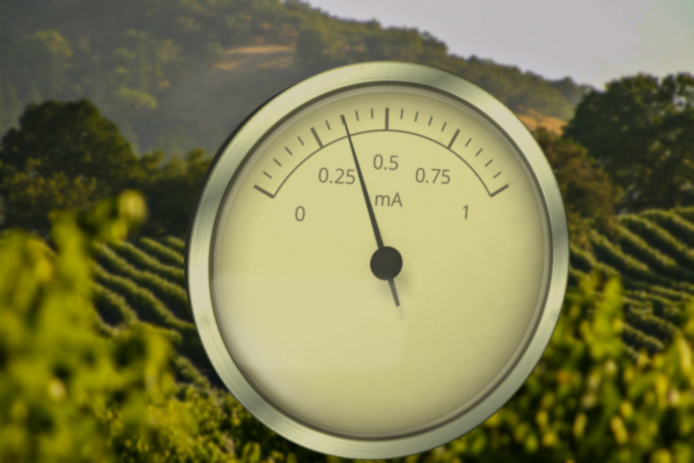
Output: 0.35,mA
